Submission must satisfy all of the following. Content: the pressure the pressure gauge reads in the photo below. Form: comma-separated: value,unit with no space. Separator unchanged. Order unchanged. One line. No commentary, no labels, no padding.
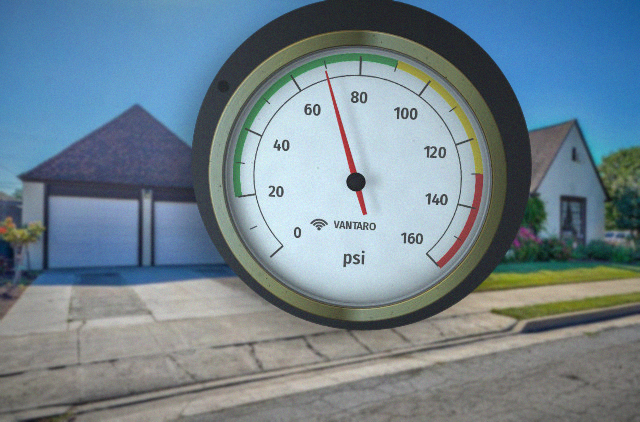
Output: 70,psi
